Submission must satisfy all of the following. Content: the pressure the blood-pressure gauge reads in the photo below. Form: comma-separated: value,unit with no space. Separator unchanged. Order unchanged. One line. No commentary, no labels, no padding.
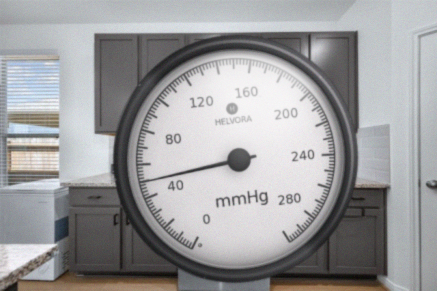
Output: 50,mmHg
